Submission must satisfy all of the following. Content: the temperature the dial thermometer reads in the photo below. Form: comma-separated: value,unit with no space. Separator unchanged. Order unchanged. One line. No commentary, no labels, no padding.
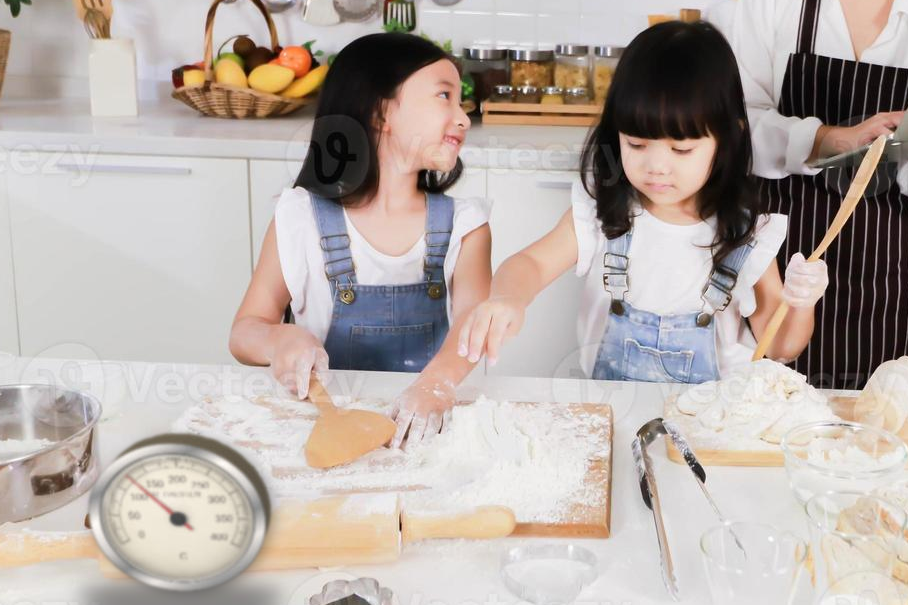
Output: 125,°C
